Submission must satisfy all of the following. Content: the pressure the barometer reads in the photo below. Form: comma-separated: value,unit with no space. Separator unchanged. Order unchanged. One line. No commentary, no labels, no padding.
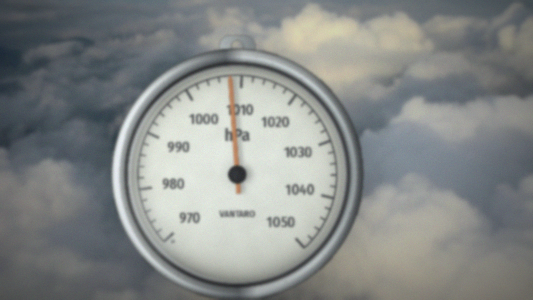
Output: 1008,hPa
